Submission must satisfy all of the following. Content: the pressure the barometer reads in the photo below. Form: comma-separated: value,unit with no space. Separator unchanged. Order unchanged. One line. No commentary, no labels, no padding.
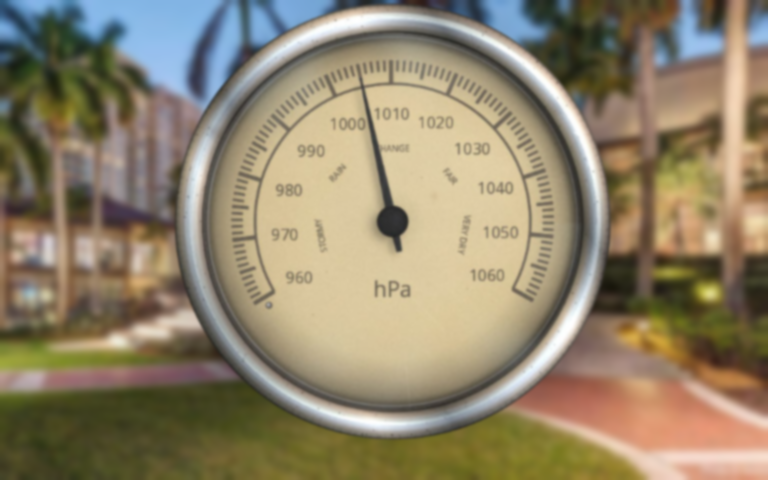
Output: 1005,hPa
